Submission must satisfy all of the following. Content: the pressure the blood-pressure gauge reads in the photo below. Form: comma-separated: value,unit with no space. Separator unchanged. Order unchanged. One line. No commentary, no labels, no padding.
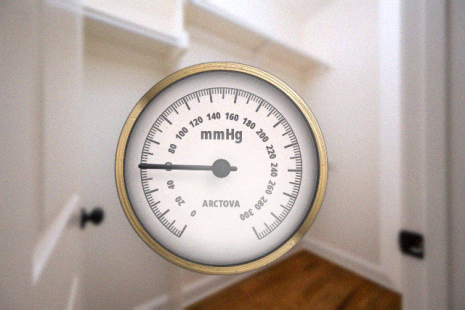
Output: 60,mmHg
